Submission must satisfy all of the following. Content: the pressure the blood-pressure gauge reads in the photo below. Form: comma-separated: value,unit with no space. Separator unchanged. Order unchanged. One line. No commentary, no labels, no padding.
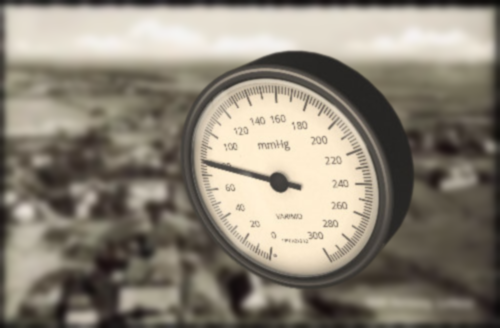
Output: 80,mmHg
